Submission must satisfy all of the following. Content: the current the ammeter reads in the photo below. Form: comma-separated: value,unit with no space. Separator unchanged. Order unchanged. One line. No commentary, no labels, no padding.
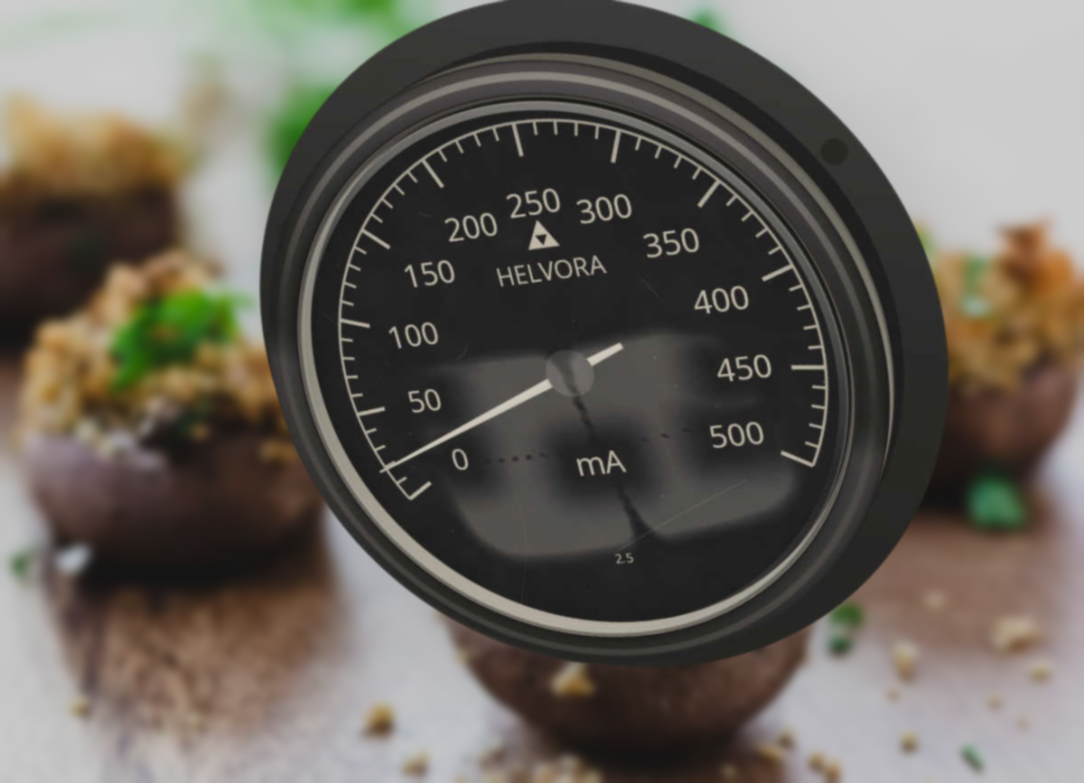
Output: 20,mA
